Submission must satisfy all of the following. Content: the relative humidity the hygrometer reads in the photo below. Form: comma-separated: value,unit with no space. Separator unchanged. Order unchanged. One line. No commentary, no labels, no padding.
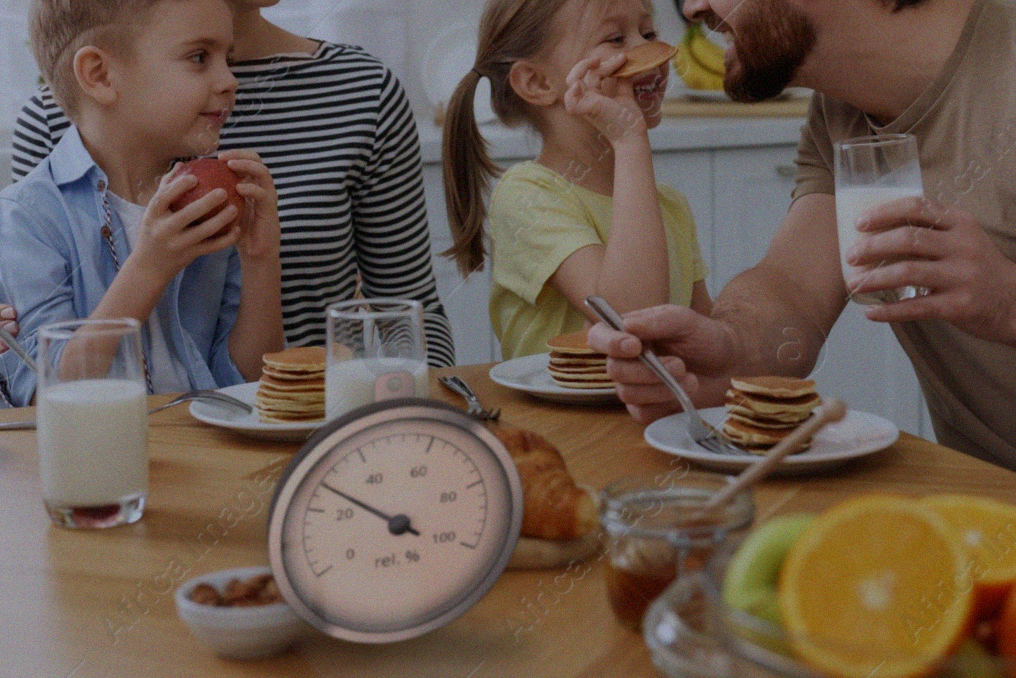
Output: 28,%
